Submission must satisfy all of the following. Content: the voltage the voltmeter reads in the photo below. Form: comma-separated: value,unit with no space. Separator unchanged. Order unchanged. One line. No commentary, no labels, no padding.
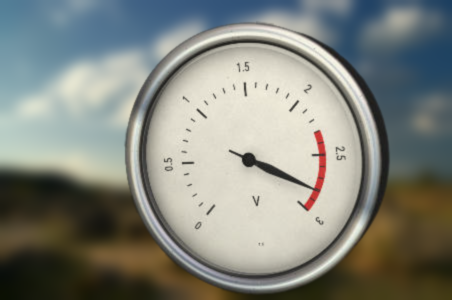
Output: 2.8,V
